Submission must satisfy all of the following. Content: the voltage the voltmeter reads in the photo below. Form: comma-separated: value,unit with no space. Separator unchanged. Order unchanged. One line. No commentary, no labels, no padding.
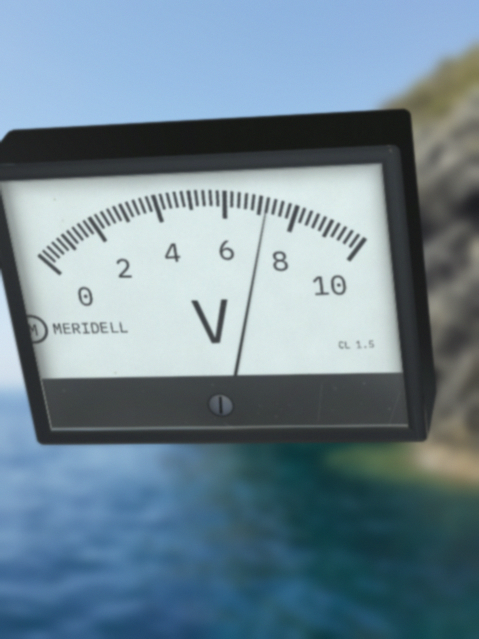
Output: 7.2,V
